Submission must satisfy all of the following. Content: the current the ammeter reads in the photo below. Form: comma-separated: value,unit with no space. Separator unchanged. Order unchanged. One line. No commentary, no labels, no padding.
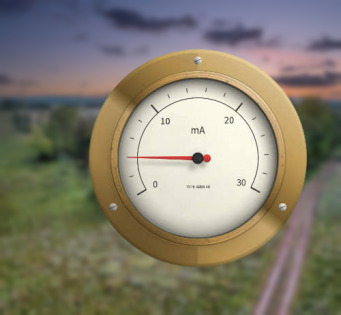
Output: 4,mA
